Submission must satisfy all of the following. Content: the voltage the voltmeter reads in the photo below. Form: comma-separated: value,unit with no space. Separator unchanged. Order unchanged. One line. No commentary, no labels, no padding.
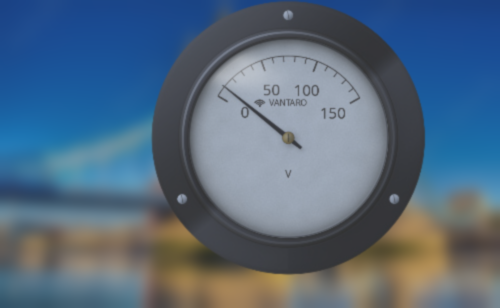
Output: 10,V
